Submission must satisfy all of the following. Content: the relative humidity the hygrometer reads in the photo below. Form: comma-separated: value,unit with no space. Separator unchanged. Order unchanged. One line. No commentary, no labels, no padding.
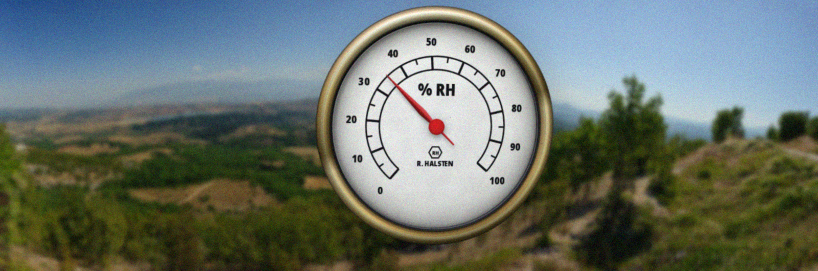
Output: 35,%
